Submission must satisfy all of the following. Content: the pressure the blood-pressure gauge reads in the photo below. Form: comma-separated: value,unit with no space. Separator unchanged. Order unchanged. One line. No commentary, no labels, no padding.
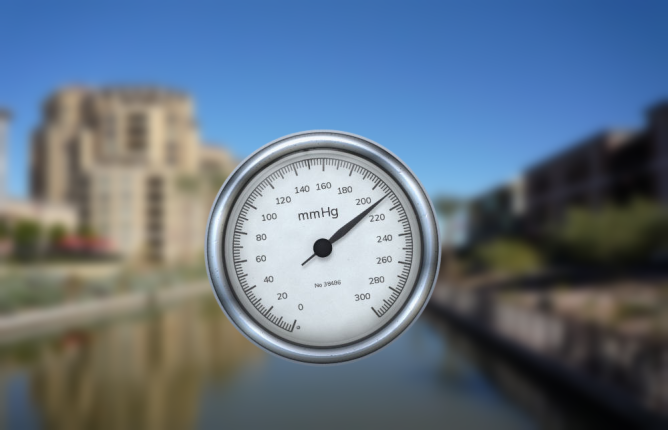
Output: 210,mmHg
